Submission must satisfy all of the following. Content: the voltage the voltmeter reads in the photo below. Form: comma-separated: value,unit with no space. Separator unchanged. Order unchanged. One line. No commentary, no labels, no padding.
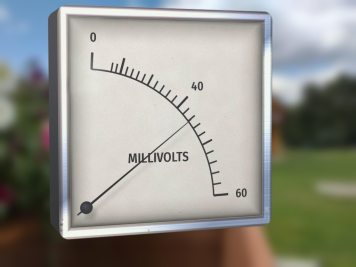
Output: 44,mV
